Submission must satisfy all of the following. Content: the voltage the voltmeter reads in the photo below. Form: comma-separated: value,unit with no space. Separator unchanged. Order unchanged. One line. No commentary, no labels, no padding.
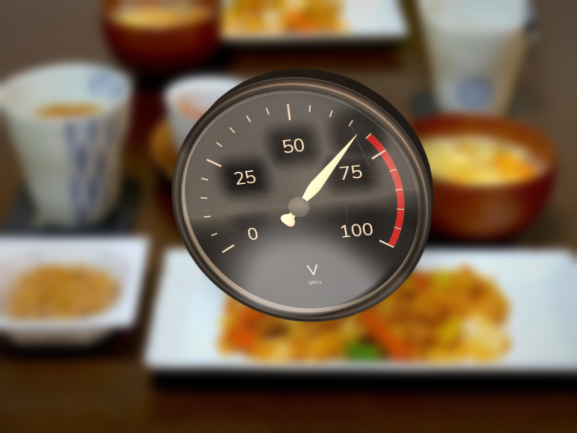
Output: 67.5,V
